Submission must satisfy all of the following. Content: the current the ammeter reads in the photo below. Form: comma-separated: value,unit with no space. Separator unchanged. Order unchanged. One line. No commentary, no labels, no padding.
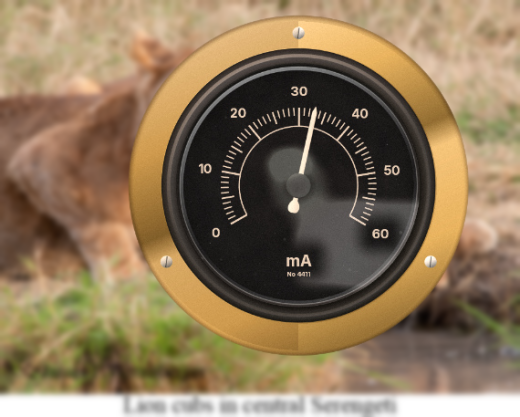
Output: 33,mA
